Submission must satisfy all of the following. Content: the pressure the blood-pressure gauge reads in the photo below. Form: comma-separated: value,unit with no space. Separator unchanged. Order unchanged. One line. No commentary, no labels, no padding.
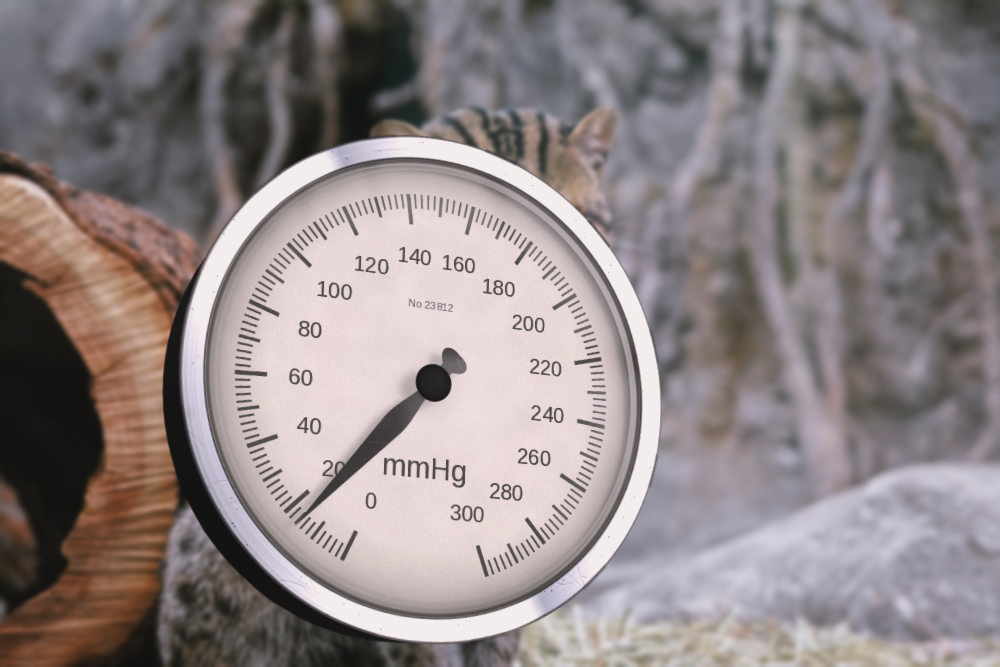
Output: 16,mmHg
